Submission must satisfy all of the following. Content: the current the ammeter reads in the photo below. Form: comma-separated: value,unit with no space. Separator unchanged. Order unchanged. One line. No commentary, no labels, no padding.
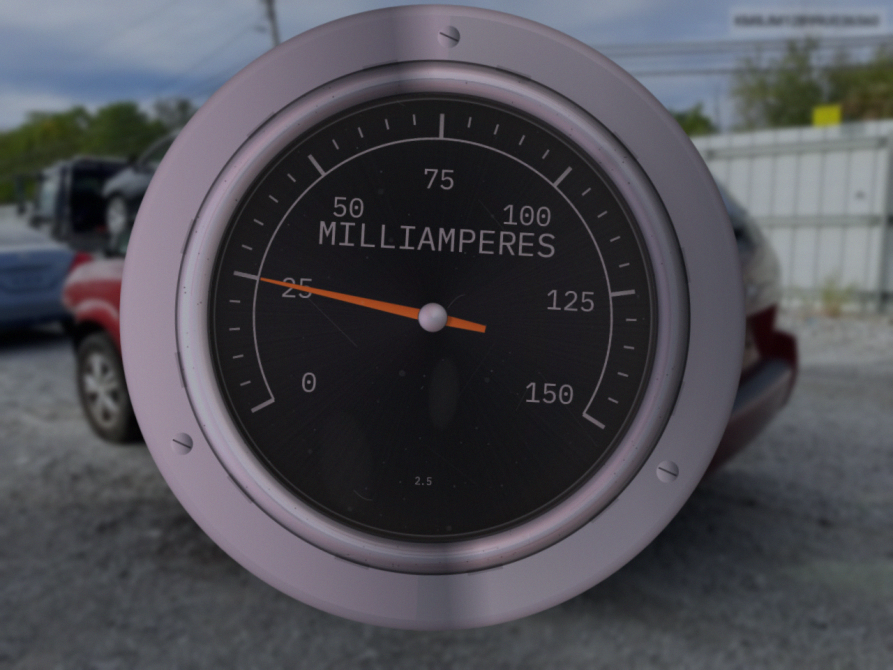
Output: 25,mA
